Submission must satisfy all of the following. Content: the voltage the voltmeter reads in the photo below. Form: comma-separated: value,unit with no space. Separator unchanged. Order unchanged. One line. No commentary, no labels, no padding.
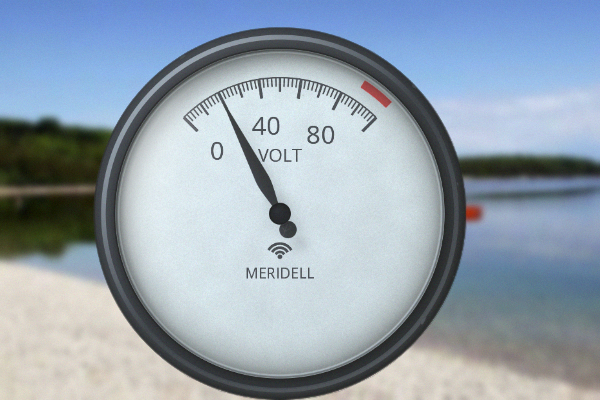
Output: 20,V
